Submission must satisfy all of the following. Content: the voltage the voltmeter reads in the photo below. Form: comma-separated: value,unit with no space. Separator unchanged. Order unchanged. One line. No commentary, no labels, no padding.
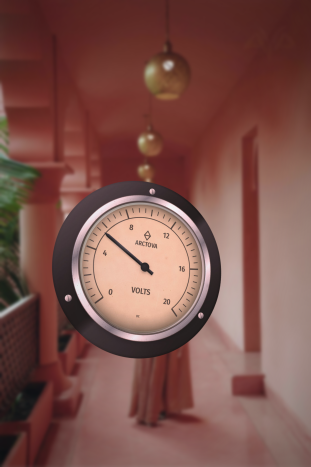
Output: 5.5,V
